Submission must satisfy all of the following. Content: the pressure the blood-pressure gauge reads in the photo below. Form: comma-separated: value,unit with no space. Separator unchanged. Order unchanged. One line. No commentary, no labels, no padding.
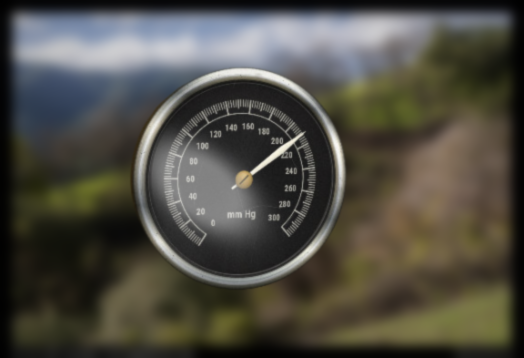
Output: 210,mmHg
